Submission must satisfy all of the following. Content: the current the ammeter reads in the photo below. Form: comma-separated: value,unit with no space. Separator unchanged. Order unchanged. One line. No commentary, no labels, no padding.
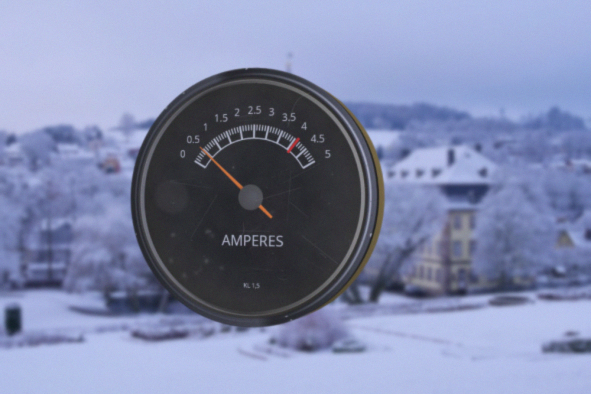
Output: 0.5,A
